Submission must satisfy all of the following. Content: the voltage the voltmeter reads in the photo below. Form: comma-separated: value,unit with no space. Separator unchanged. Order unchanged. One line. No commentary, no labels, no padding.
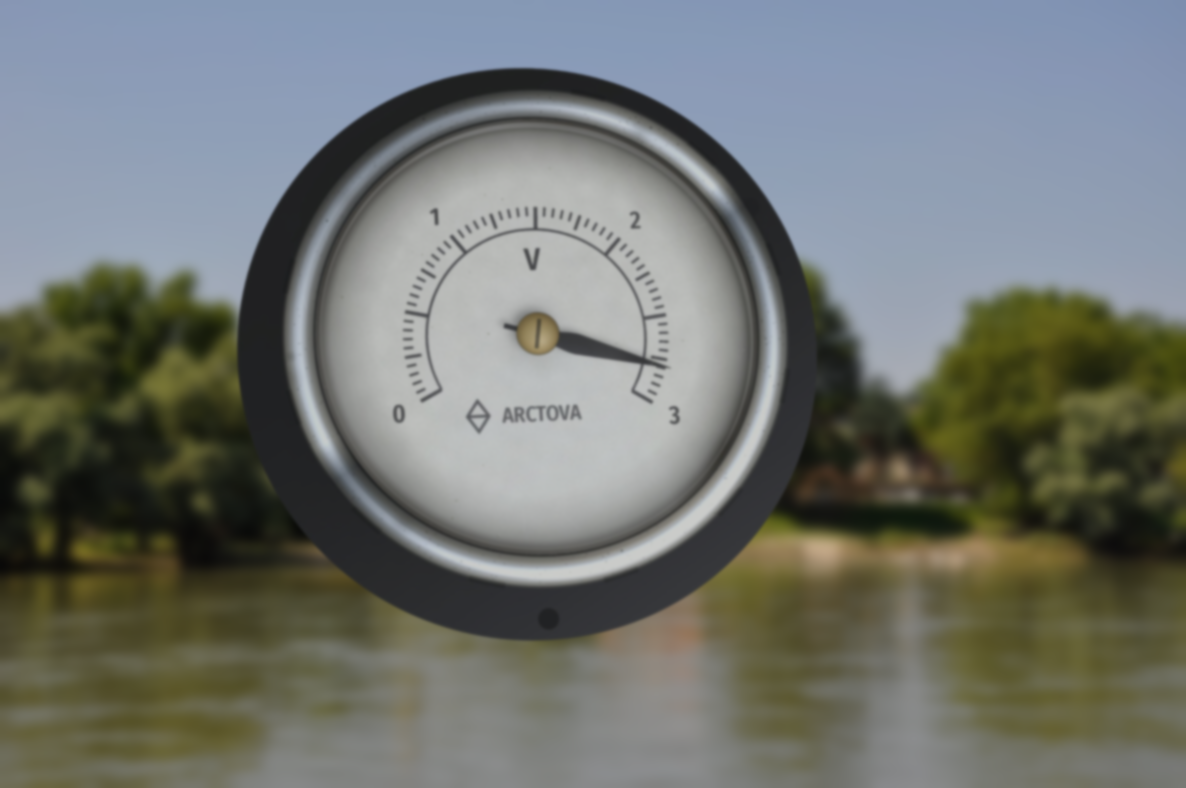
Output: 2.8,V
